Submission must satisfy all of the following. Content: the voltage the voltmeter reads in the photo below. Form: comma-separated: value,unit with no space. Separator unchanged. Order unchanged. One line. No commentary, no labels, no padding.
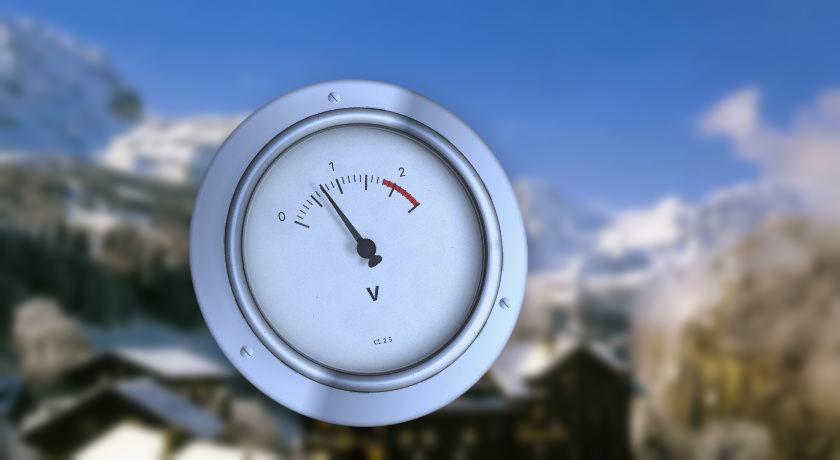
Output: 0.7,V
